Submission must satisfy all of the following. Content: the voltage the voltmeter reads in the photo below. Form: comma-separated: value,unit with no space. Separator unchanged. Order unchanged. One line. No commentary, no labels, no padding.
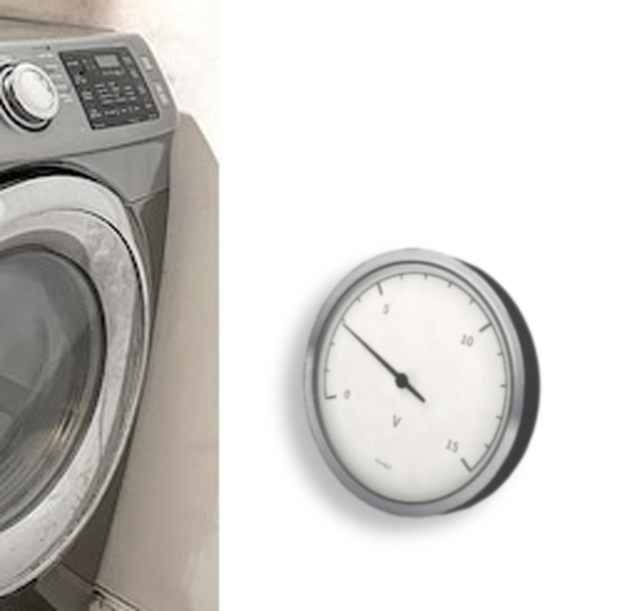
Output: 3,V
